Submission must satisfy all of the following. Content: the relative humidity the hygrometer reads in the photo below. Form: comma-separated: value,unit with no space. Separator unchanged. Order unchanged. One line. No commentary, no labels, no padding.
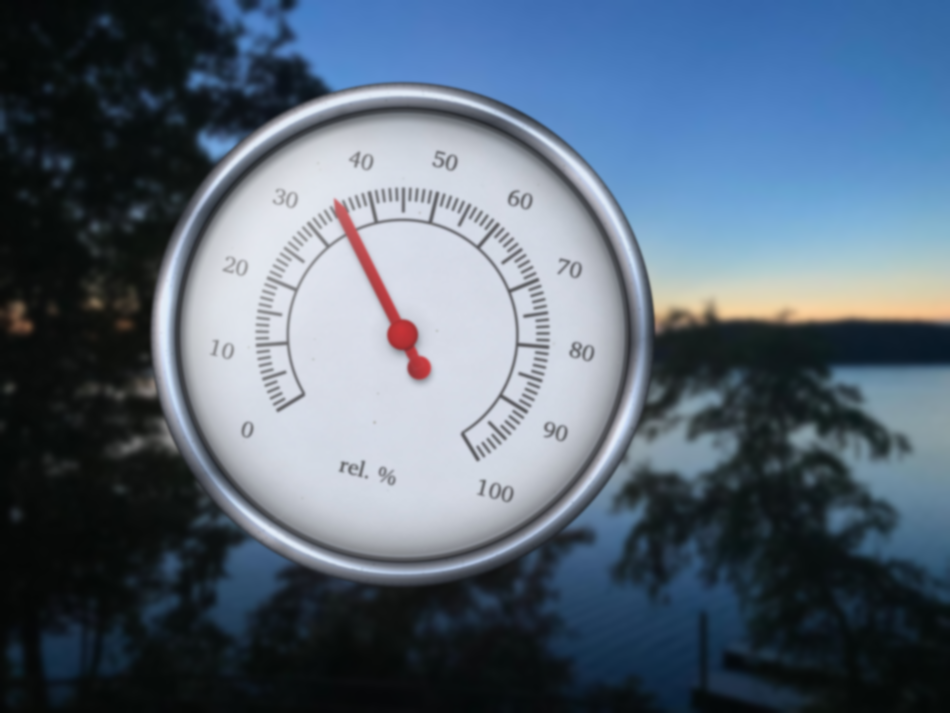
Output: 35,%
